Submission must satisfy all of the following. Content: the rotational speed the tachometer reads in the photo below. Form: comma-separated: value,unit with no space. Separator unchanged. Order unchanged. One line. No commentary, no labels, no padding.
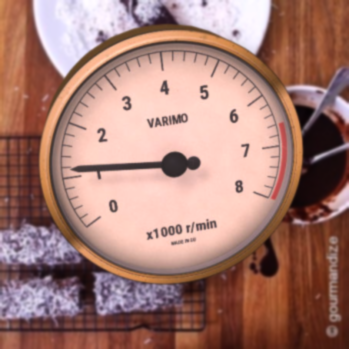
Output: 1200,rpm
